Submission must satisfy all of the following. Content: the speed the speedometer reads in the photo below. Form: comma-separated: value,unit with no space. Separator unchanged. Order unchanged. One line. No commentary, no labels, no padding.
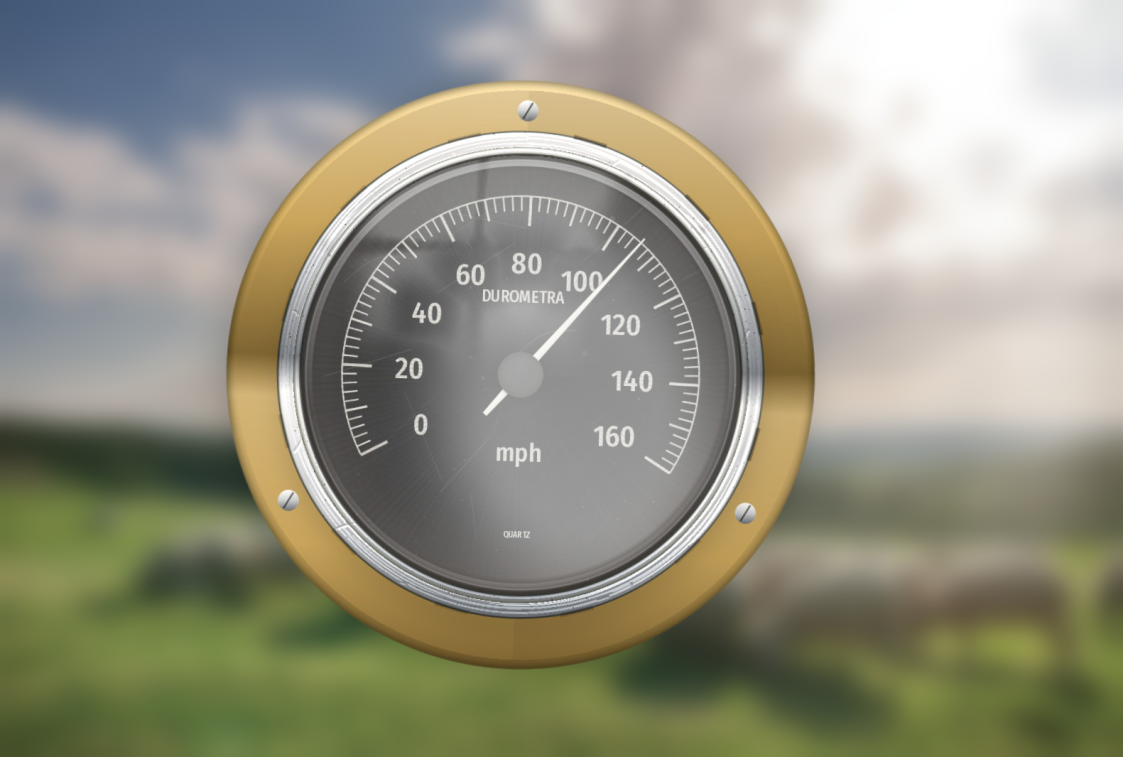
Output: 106,mph
